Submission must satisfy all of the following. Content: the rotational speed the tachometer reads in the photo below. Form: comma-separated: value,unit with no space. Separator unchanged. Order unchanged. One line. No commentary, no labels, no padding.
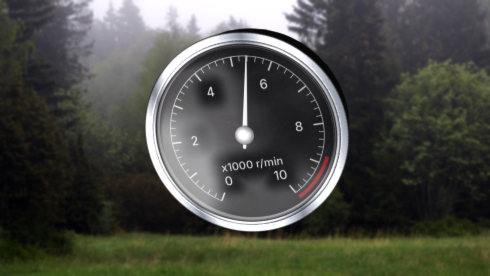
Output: 5400,rpm
